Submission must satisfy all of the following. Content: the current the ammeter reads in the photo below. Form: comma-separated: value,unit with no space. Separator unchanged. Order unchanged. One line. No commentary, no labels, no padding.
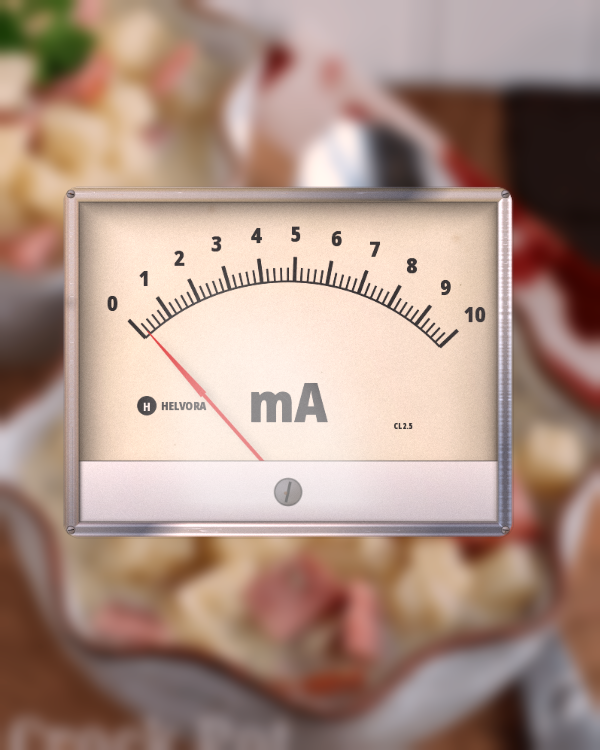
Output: 0.2,mA
